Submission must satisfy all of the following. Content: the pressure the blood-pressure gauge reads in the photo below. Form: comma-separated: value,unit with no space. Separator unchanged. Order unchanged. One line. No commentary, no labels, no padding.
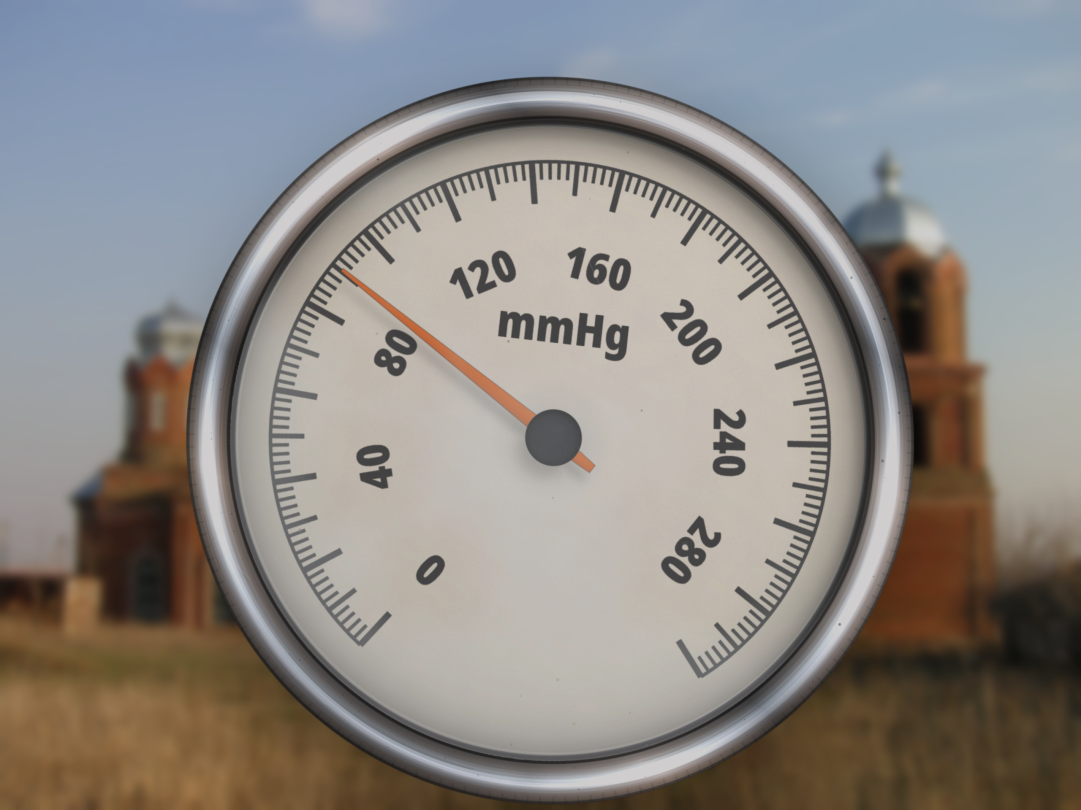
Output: 90,mmHg
